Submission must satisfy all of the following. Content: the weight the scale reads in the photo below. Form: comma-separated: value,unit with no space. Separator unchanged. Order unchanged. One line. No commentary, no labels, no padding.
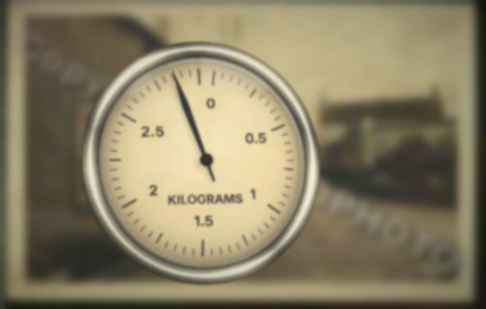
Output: 2.85,kg
